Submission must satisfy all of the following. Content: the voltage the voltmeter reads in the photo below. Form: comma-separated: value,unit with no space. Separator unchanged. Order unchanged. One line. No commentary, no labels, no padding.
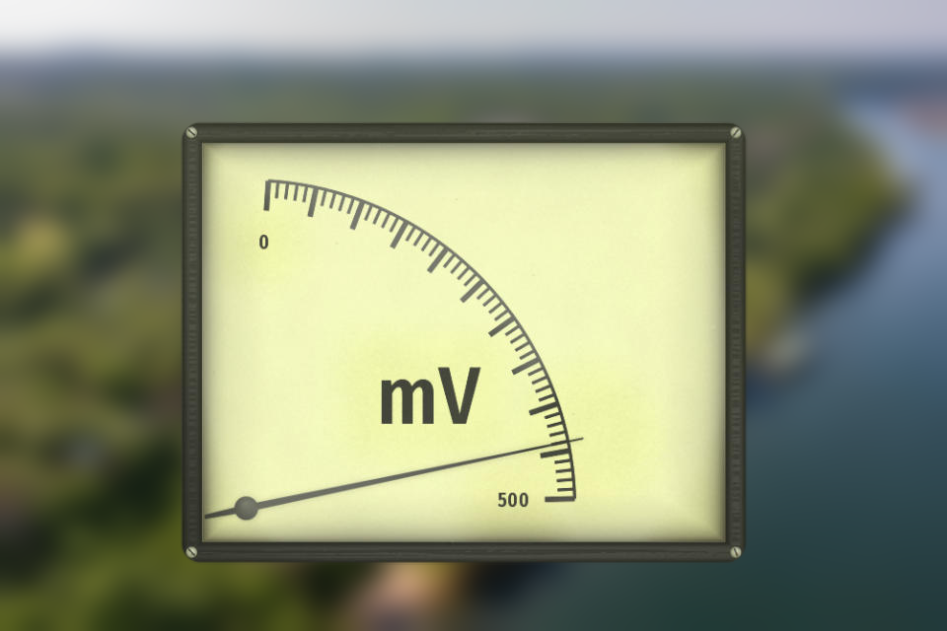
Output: 440,mV
